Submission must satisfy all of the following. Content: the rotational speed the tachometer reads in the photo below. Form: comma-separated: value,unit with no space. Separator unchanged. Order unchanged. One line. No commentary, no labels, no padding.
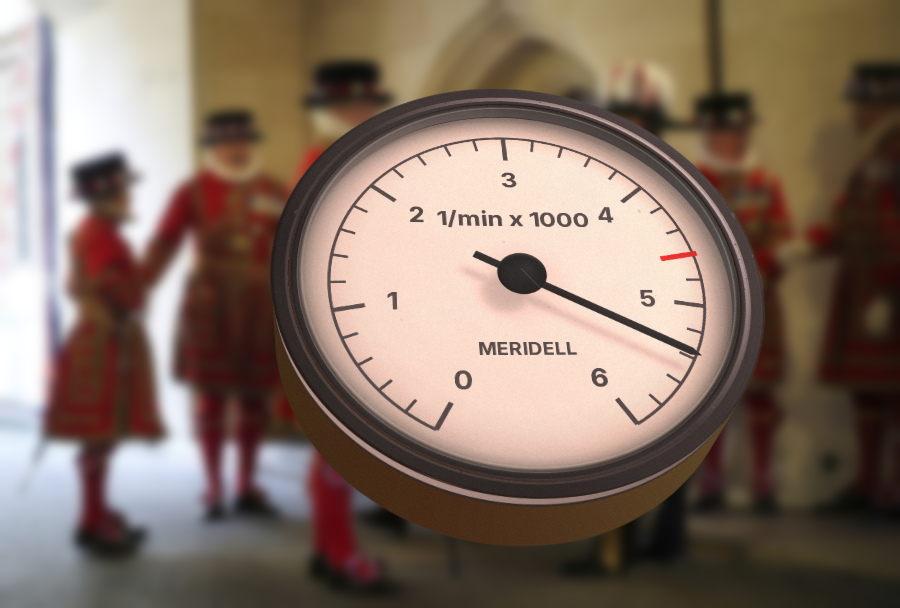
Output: 5400,rpm
